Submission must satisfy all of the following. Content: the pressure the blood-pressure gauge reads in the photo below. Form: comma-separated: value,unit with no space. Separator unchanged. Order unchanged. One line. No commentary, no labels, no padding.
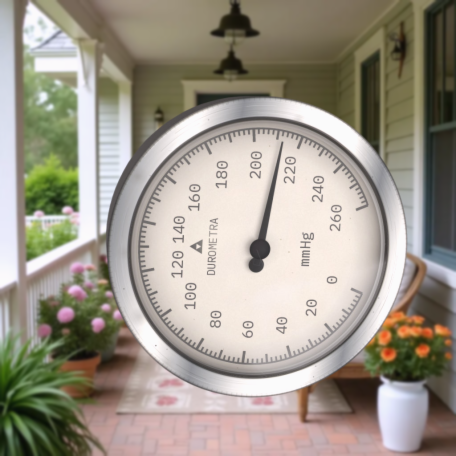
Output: 212,mmHg
